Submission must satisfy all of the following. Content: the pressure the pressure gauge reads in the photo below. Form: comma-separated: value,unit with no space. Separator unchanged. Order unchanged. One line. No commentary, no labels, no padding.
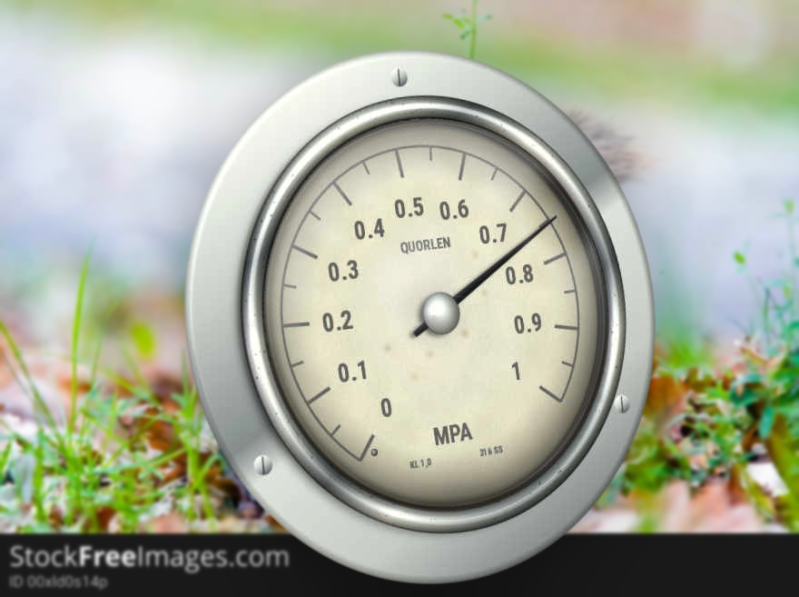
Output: 0.75,MPa
